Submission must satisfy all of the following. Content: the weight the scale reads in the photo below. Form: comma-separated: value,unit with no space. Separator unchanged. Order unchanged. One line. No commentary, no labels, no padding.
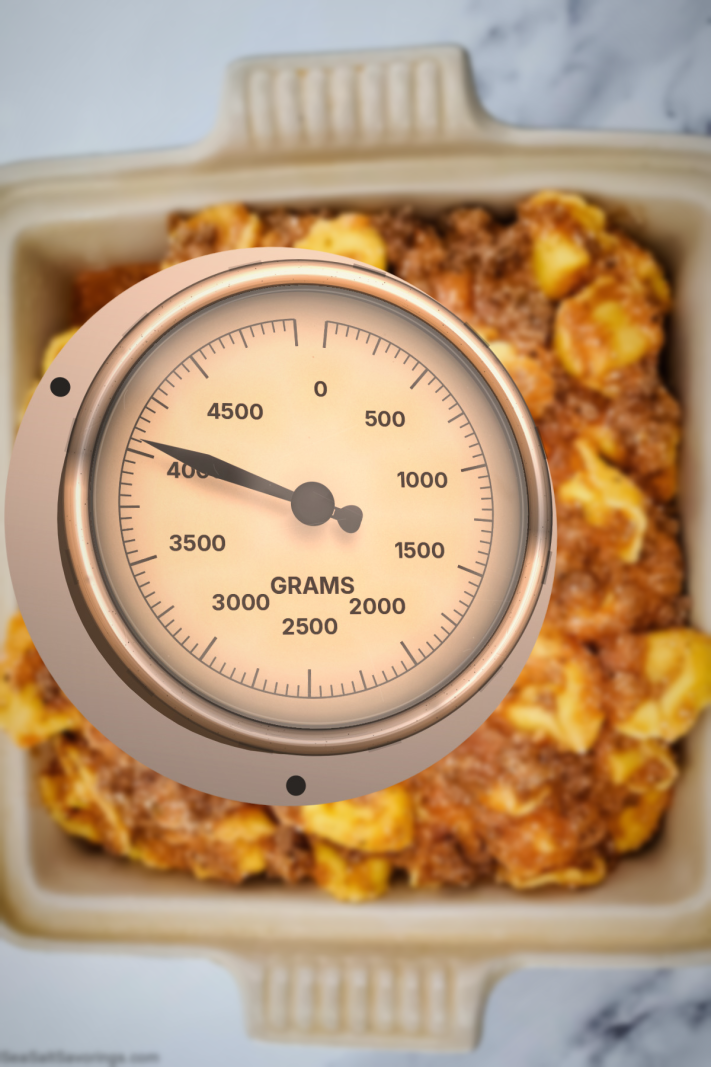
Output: 4050,g
